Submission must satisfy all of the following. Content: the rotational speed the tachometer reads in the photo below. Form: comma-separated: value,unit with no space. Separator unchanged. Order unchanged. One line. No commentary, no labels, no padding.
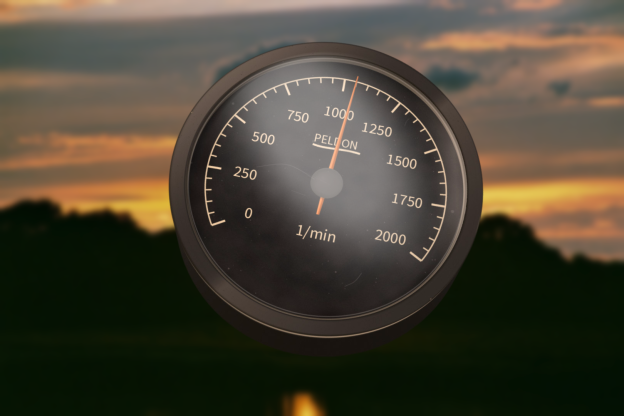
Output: 1050,rpm
